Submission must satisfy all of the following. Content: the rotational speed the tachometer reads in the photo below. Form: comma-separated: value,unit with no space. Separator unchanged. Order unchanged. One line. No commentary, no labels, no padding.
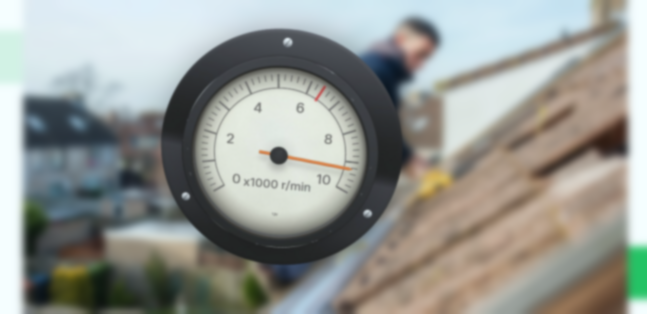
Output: 9200,rpm
